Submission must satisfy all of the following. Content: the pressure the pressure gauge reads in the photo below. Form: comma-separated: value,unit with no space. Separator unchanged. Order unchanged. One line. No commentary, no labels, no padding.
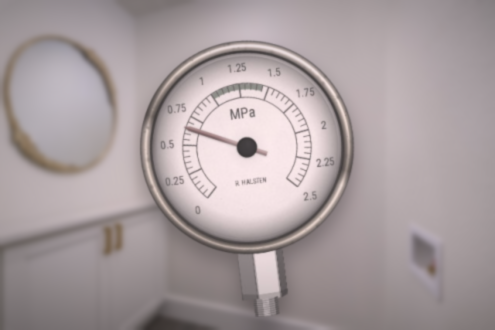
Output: 0.65,MPa
